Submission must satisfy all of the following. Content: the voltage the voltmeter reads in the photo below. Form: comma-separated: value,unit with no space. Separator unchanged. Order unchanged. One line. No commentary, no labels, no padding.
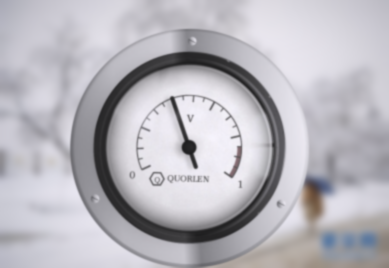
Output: 0.4,V
